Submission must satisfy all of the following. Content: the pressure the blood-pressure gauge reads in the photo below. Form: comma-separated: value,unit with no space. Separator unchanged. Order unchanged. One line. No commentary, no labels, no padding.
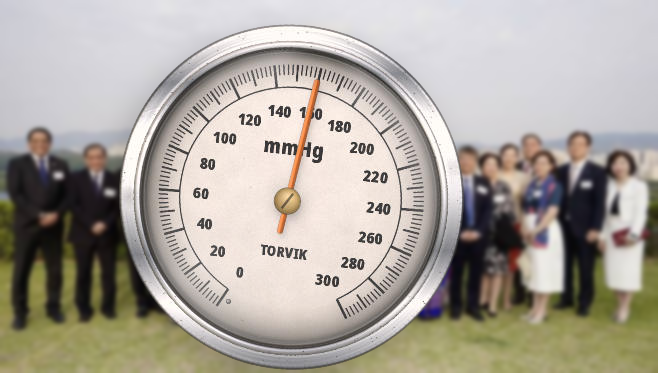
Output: 160,mmHg
